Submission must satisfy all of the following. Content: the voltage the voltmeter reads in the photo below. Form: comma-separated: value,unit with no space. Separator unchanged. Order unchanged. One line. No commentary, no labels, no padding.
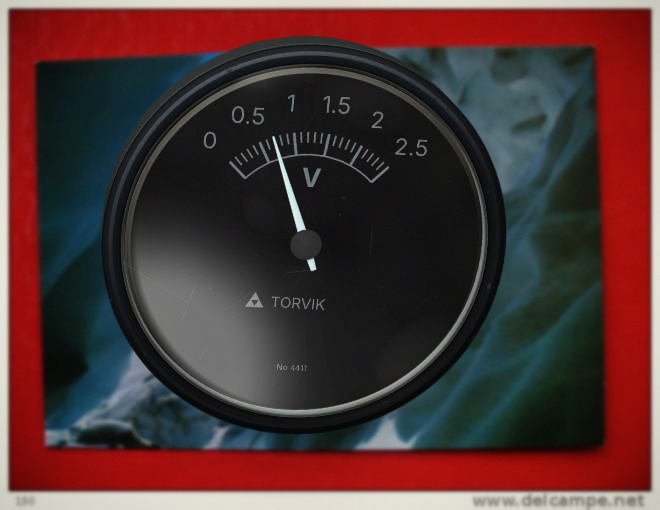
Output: 0.7,V
